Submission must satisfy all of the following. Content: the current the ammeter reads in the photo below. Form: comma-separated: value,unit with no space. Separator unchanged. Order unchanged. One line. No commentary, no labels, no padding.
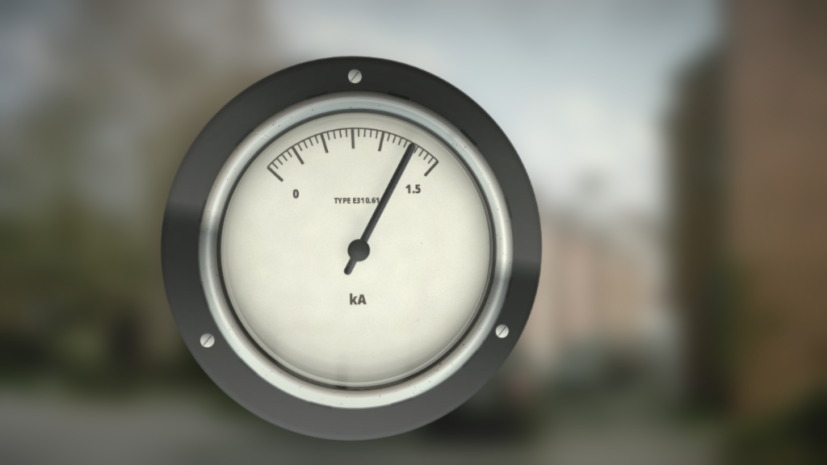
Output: 1.25,kA
